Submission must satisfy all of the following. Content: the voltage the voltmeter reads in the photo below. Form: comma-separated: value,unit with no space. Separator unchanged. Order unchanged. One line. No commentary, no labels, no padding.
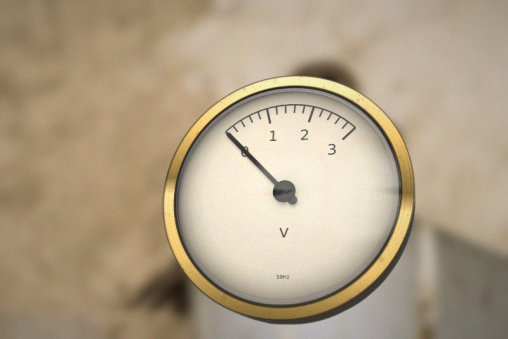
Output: 0,V
